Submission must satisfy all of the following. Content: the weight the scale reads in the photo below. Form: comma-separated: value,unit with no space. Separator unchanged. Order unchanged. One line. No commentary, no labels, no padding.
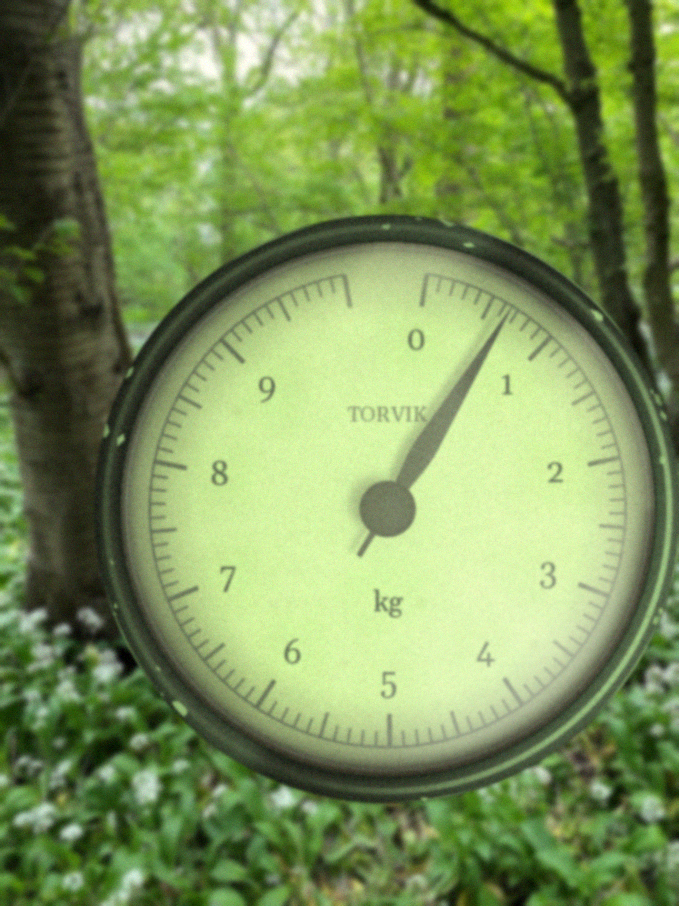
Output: 0.65,kg
